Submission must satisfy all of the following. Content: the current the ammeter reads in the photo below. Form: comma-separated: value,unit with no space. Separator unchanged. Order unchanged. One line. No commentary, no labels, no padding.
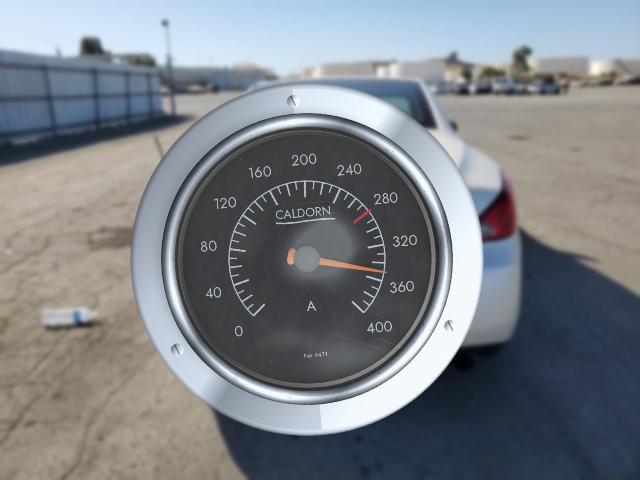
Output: 350,A
